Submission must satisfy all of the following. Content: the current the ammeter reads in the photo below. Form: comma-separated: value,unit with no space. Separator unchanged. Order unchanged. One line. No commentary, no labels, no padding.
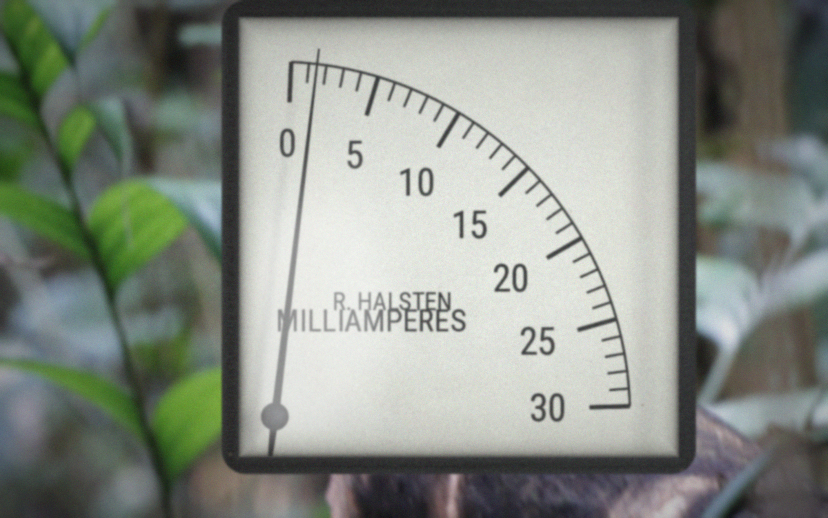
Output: 1.5,mA
